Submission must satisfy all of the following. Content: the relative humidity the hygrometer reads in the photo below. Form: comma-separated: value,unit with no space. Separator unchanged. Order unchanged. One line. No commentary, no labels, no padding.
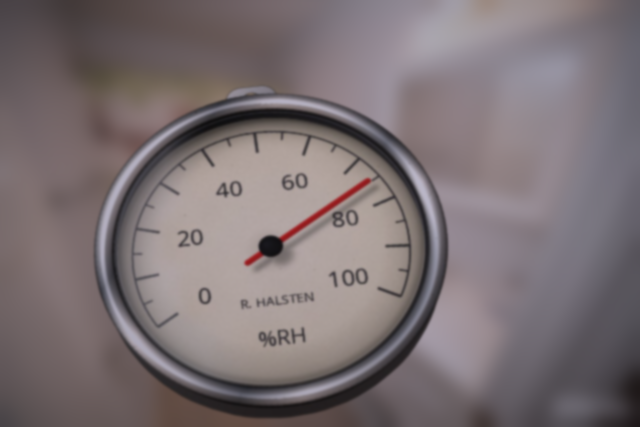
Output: 75,%
